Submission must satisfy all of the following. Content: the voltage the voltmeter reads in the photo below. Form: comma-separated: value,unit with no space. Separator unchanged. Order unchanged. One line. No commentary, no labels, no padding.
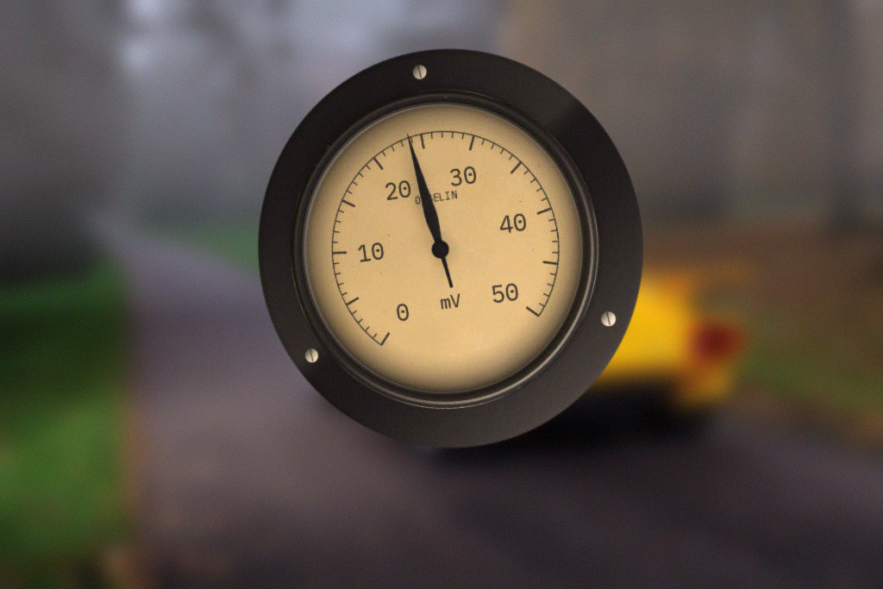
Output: 24,mV
